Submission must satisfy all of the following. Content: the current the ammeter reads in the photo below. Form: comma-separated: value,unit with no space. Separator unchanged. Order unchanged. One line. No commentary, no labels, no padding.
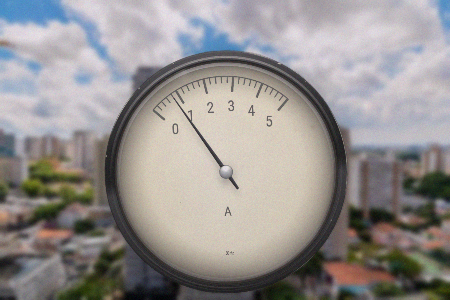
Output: 0.8,A
